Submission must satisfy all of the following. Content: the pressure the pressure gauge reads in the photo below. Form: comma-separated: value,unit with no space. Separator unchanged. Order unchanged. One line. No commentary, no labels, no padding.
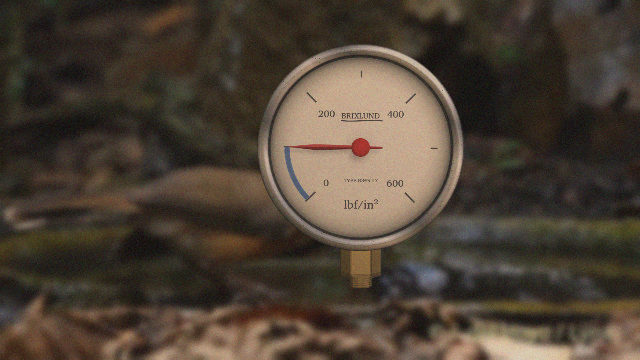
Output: 100,psi
